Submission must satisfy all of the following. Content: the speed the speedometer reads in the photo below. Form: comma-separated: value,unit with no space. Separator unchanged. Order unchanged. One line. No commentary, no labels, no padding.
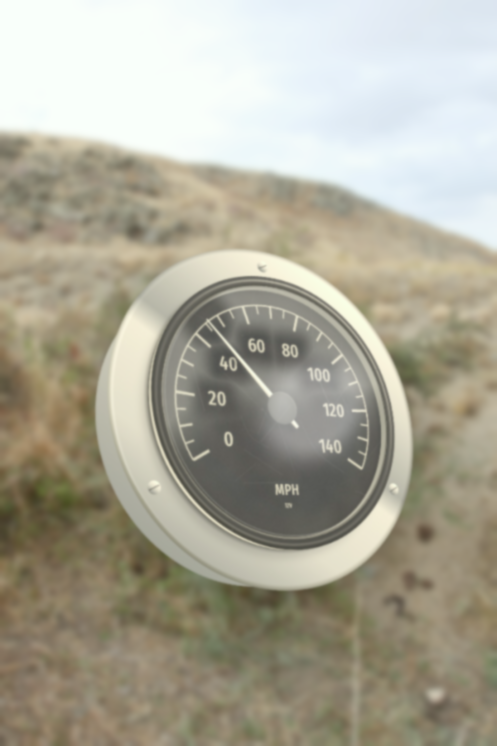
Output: 45,mph
